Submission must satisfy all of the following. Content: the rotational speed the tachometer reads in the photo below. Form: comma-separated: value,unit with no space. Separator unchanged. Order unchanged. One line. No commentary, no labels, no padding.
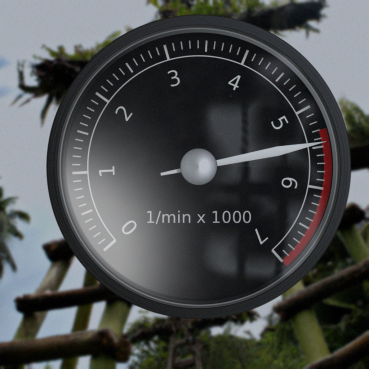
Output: 5450,rpm
